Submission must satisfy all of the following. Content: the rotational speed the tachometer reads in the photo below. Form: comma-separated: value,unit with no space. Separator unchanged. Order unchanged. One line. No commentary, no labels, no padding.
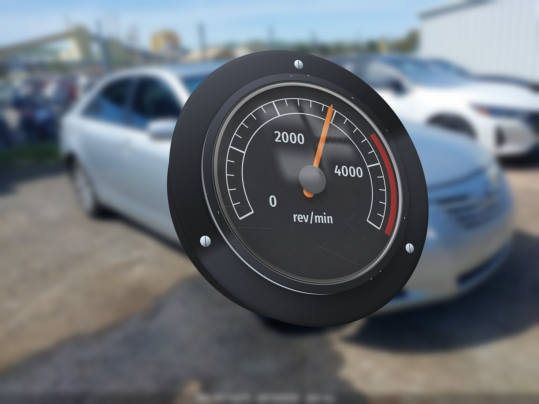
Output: 2900,rpm
